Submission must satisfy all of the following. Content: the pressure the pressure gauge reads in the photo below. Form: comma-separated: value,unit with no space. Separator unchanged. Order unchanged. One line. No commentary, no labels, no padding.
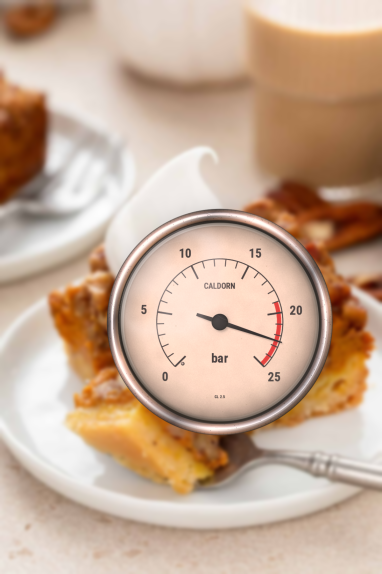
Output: 22.5,bar
